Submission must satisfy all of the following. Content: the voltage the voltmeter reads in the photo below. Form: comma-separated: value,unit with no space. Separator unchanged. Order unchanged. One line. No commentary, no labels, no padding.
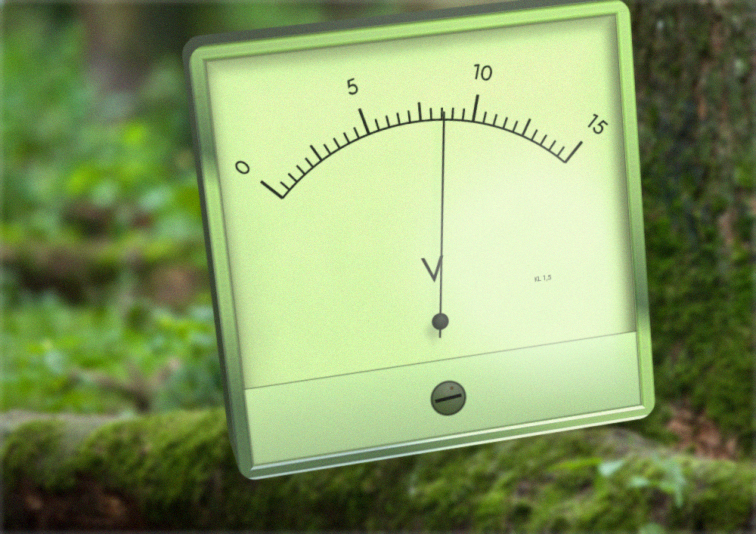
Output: 8.5,V
